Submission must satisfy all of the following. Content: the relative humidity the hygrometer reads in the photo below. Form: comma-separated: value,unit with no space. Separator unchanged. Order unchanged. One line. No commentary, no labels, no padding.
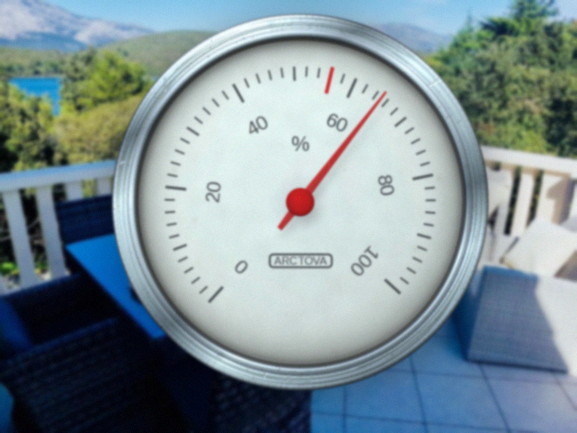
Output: 65,%
